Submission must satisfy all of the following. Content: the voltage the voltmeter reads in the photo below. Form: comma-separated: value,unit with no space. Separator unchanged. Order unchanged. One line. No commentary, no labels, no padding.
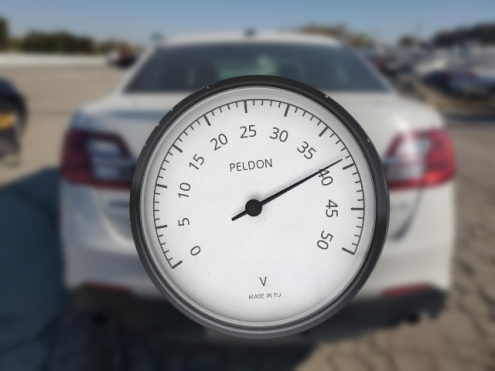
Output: 39,V
